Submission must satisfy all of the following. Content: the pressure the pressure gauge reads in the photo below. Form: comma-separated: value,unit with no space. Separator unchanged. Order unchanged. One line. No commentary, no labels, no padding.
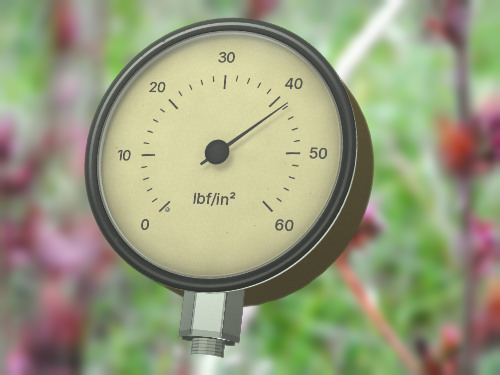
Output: 42,psi
